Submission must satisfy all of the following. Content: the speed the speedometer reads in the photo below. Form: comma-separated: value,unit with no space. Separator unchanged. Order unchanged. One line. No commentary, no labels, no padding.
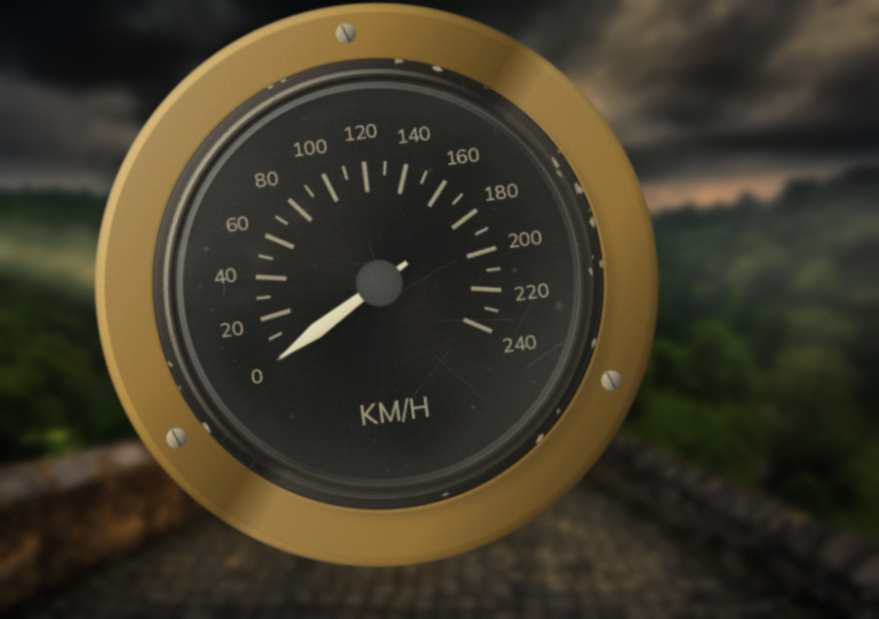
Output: 0,km/h
